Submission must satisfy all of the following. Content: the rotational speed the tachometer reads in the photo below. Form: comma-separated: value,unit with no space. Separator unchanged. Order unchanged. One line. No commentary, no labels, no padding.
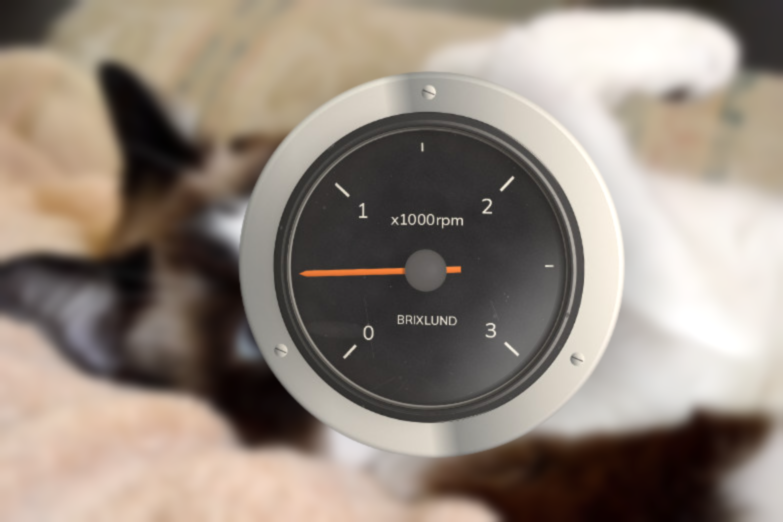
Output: 500,rpm
